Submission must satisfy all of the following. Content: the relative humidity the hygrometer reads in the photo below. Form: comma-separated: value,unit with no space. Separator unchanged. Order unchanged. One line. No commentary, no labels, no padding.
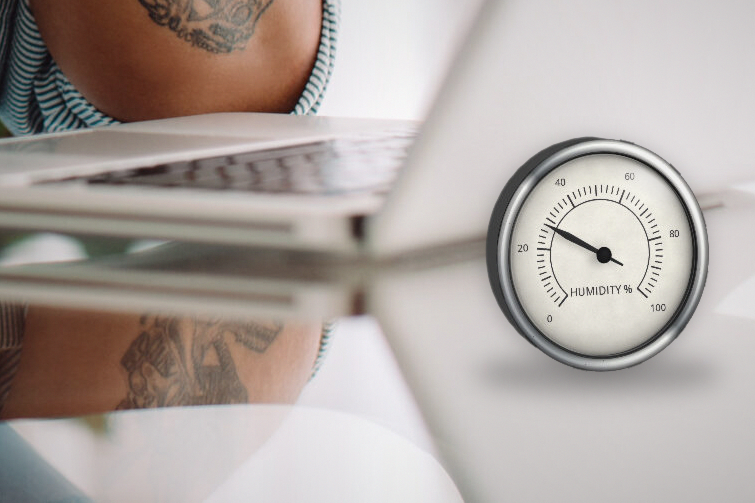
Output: 28,%
